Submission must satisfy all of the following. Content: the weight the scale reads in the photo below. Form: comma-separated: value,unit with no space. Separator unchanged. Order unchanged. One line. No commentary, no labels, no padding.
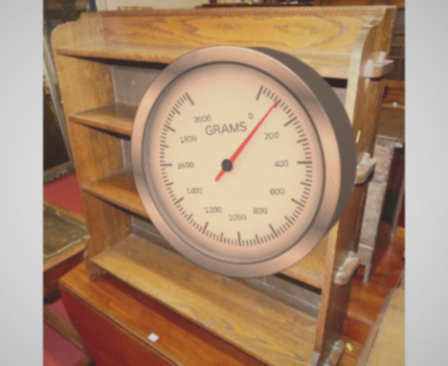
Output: 100,g
